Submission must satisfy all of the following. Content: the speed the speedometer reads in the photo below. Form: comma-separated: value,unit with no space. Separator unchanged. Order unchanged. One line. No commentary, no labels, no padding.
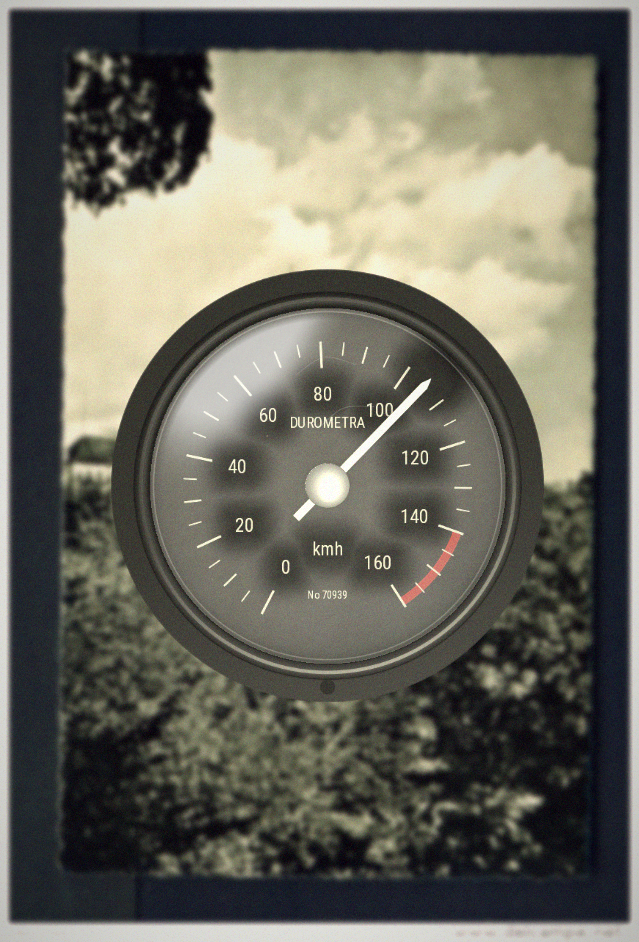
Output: 105,km/h
